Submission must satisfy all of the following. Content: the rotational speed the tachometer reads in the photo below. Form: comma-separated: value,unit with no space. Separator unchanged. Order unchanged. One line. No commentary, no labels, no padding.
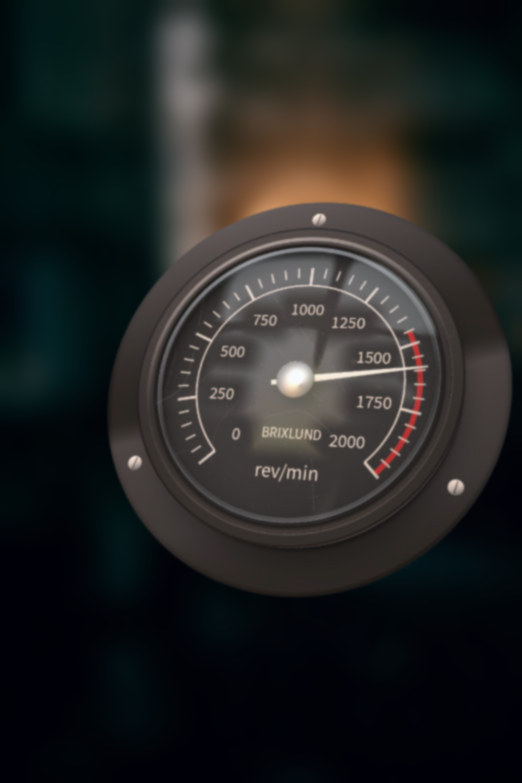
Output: 1600,rpm
